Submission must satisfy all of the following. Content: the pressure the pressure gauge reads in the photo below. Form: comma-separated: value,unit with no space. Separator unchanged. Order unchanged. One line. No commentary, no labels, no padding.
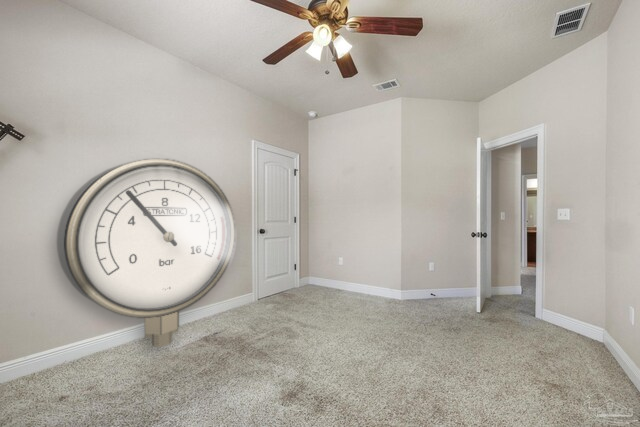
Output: 5.5,bar
